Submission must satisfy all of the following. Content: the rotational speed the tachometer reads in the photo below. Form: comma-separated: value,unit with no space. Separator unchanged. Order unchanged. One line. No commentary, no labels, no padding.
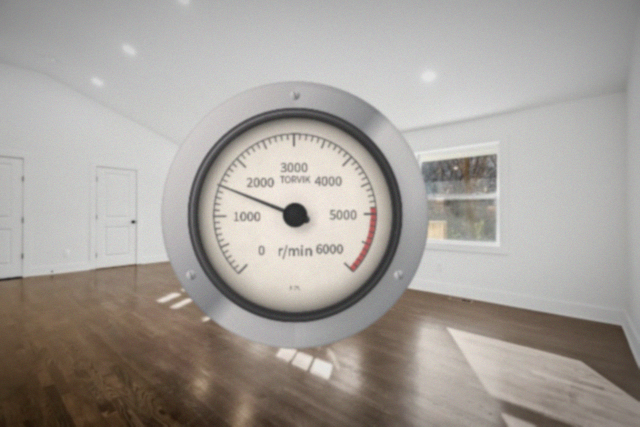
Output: 1500,rpm
